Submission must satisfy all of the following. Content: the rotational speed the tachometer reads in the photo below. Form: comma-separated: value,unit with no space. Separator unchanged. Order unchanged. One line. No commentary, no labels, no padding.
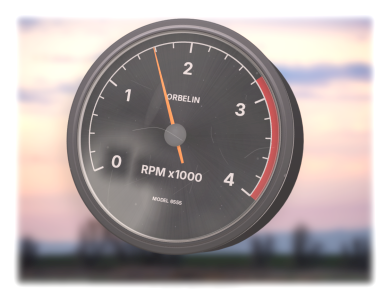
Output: 1600,rpm
